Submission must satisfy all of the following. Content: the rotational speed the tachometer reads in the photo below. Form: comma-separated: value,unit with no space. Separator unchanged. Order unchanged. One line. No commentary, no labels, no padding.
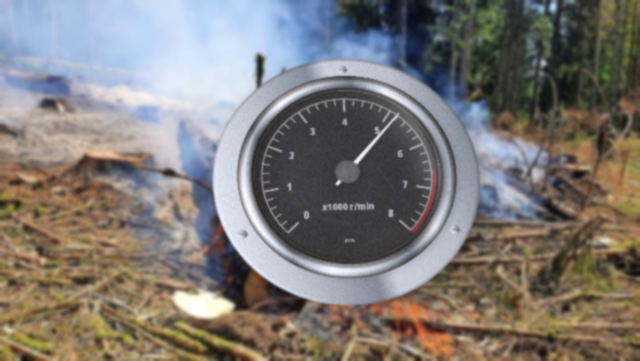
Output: 5200,rpm
